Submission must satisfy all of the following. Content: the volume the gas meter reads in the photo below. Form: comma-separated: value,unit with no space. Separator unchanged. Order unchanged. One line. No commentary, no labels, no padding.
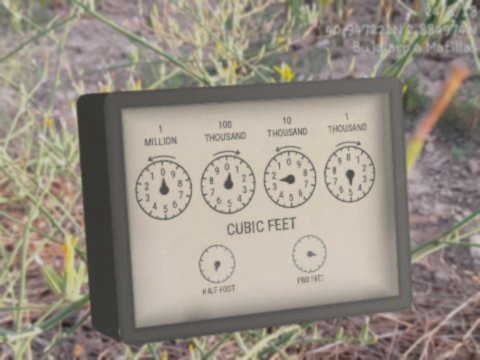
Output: 2500,ft³
